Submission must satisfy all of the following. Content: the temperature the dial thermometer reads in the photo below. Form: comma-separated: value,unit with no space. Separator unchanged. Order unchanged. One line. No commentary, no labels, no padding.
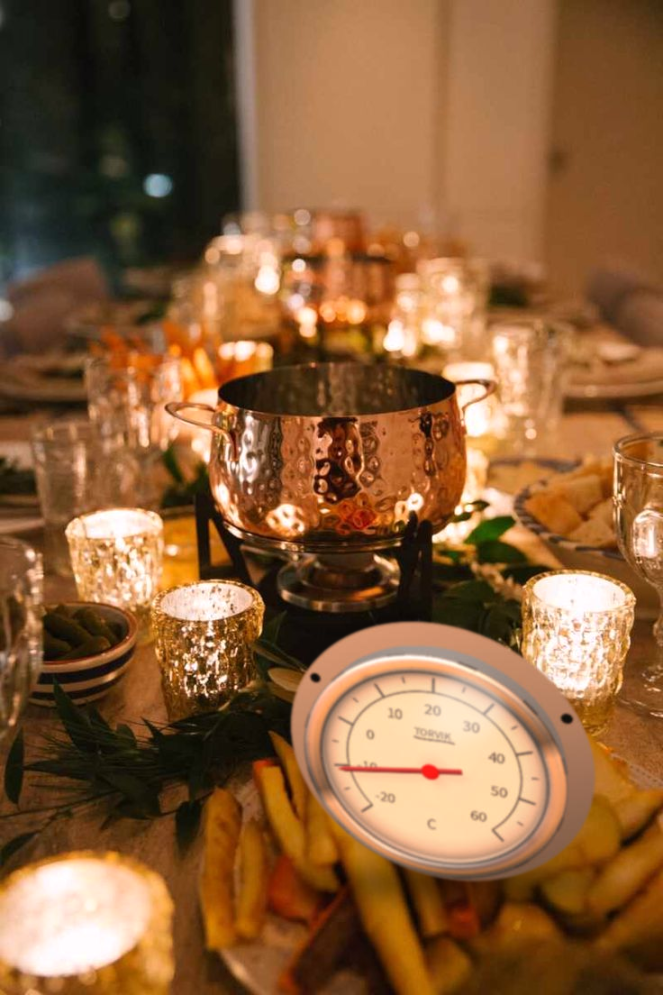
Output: -10,°C
